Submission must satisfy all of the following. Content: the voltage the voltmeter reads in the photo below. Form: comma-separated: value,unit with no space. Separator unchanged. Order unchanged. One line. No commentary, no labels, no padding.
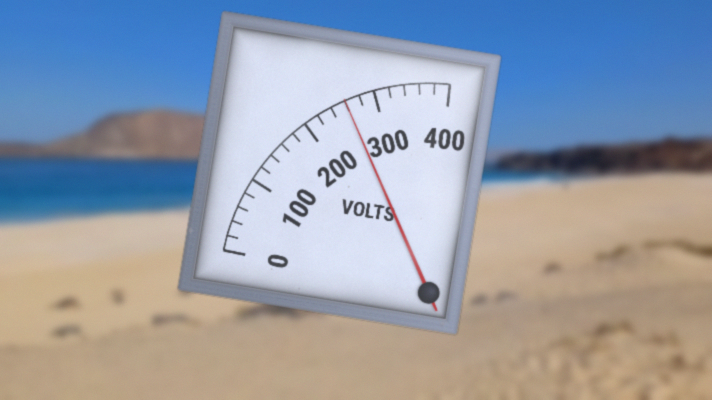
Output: 260,V
